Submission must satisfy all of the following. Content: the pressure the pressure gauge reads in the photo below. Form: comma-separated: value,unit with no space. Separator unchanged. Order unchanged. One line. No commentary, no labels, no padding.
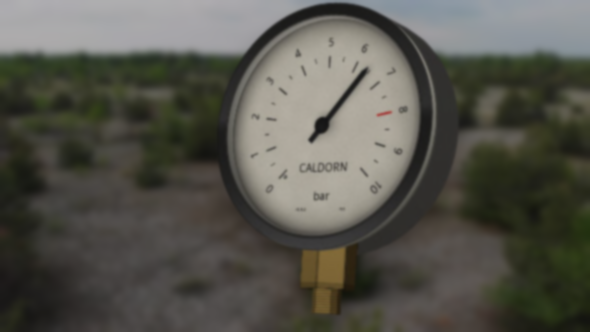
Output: 6.5,bar
